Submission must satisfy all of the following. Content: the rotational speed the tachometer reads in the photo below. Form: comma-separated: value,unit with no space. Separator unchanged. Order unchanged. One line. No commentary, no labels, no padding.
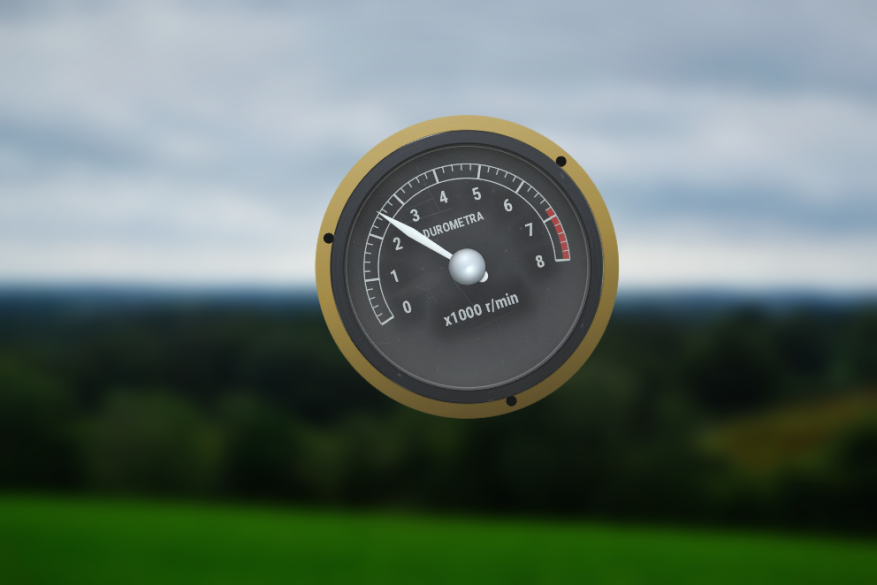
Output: 2500,rpm
